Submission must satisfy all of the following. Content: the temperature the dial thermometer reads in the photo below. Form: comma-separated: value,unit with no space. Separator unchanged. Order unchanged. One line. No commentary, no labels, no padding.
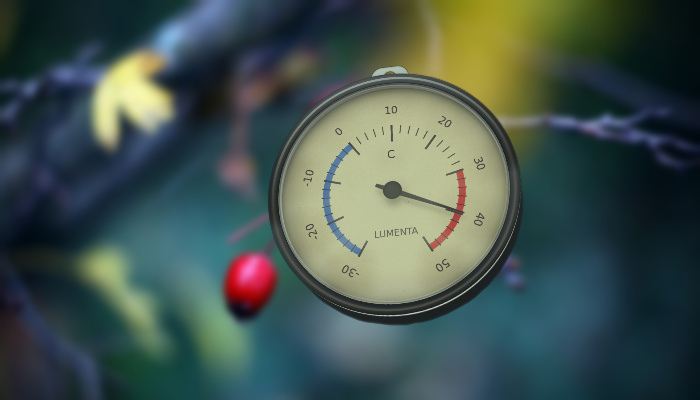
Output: 40,°C
